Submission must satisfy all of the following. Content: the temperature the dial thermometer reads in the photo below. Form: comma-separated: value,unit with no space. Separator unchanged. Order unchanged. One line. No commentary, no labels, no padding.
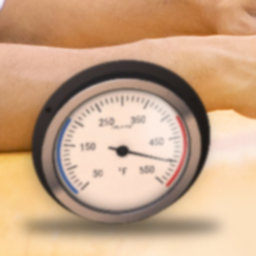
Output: 500,°F
